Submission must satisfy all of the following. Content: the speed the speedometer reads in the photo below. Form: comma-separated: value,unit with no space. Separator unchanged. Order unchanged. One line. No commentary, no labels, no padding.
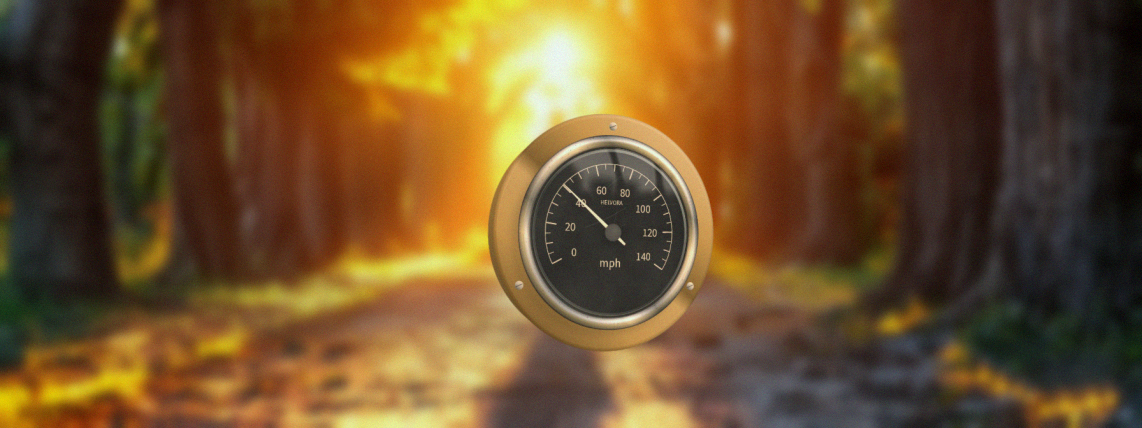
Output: 40,mph
